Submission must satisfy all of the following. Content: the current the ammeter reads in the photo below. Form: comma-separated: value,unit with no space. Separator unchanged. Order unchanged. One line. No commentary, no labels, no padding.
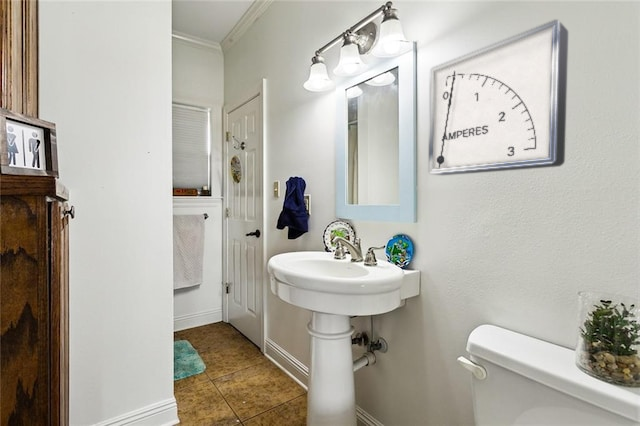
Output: 0.2,A
